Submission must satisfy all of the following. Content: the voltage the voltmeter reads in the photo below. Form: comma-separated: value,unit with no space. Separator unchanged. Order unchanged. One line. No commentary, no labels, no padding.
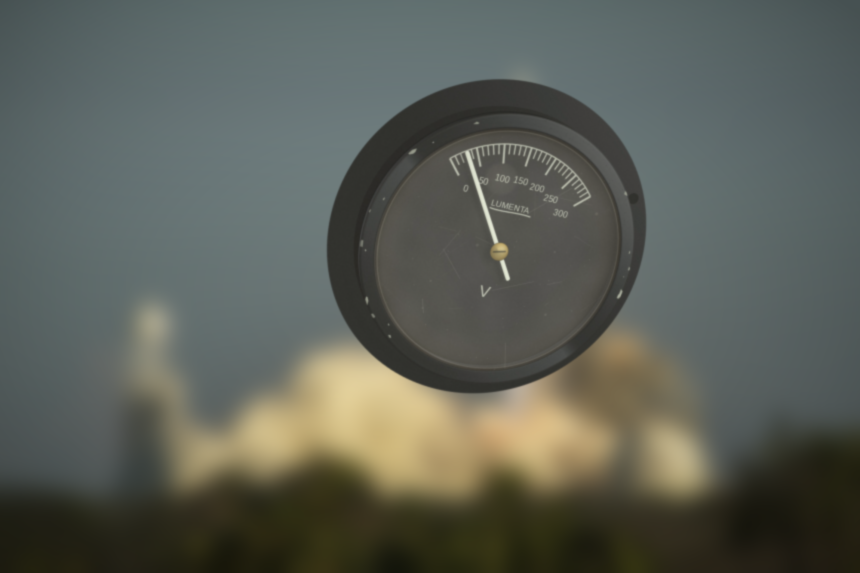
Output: 30,V
